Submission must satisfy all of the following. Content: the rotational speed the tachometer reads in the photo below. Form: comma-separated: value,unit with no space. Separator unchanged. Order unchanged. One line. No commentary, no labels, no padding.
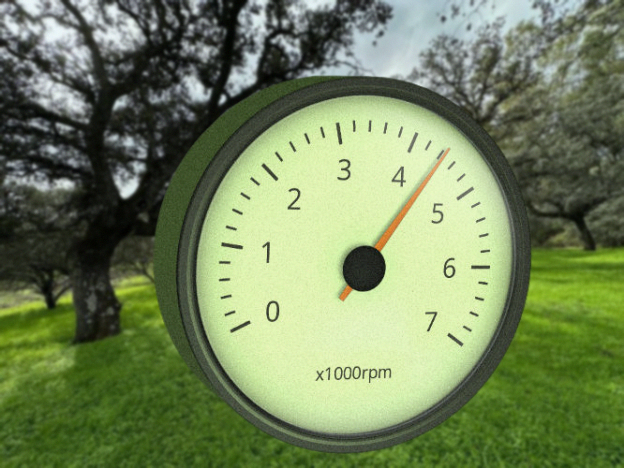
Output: 4400,rpm
